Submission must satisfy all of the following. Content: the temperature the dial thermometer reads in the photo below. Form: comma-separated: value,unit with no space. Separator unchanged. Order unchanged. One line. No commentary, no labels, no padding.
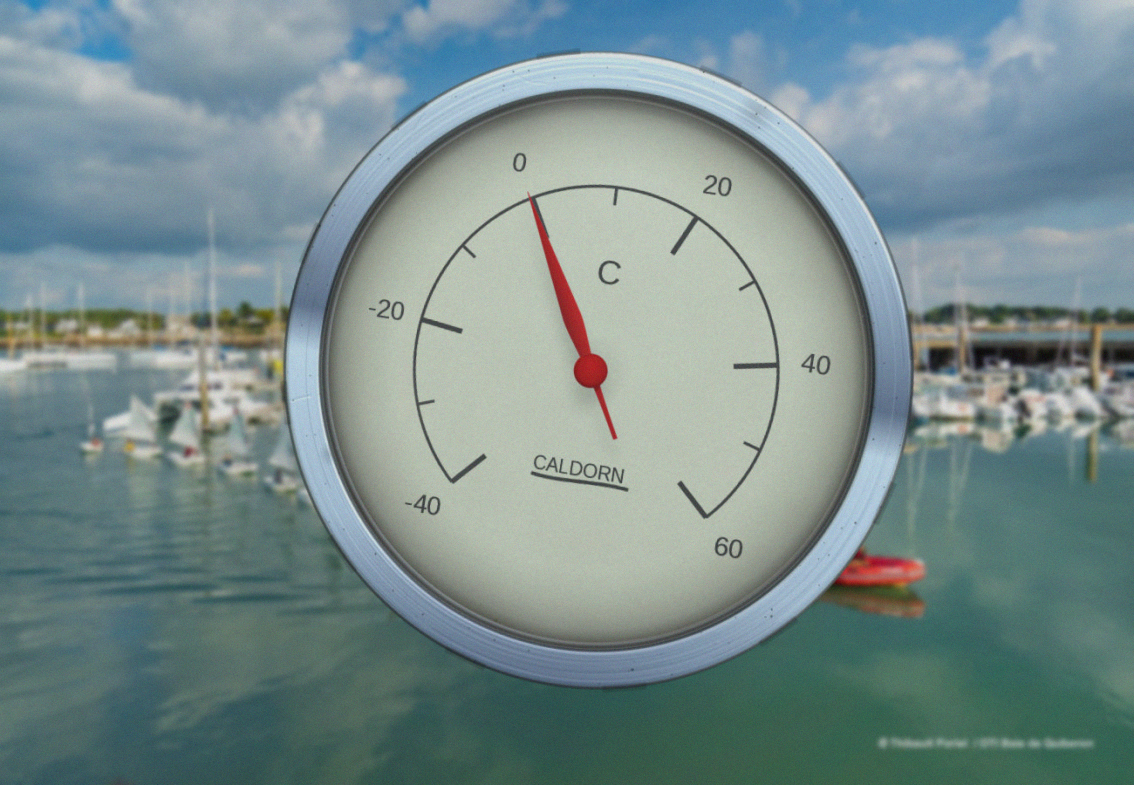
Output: 0,°C
